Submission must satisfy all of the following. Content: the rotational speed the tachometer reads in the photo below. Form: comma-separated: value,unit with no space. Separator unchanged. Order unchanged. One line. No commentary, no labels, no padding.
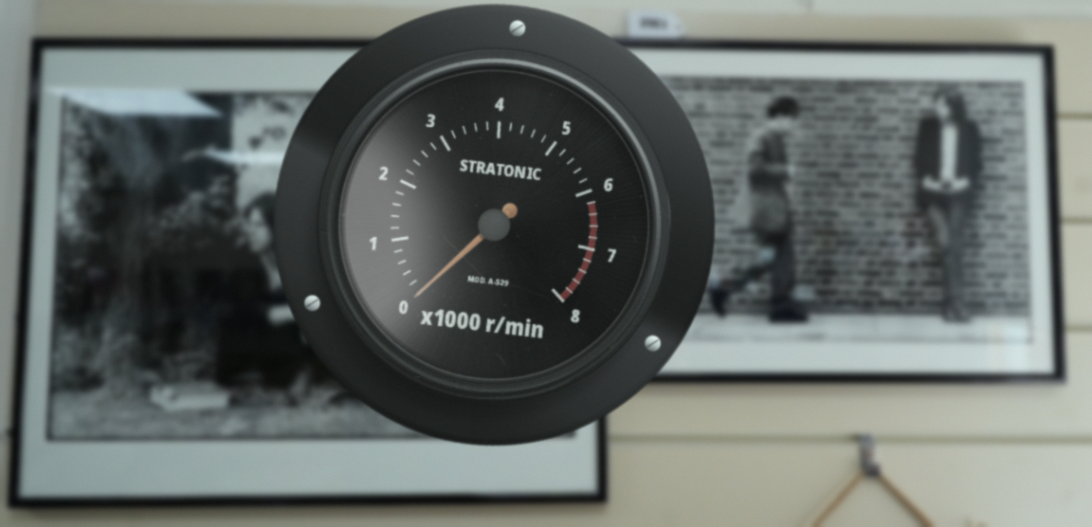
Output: 0,rpm
